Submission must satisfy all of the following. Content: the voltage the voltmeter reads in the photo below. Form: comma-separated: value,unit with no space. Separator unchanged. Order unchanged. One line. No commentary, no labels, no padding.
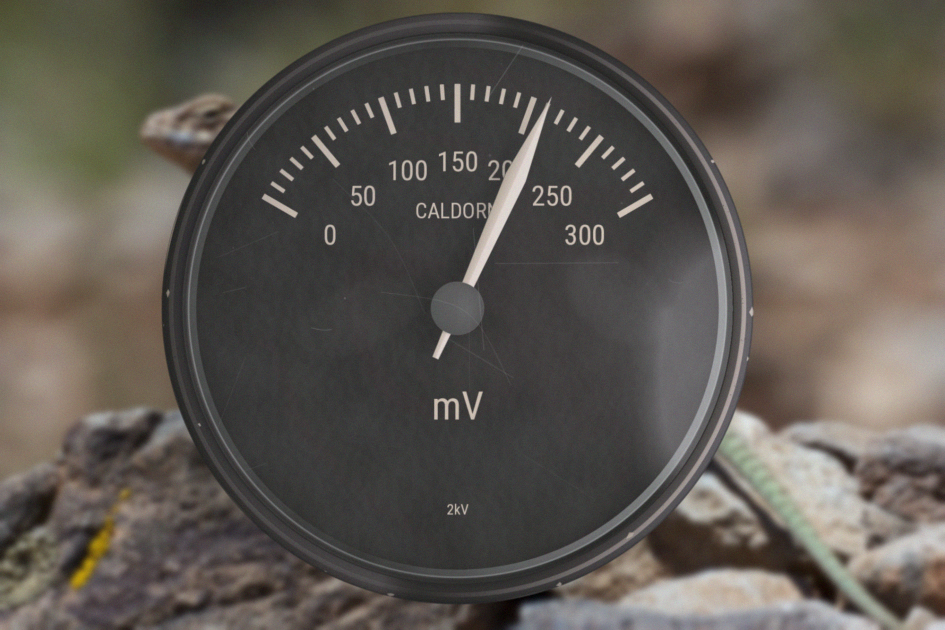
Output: 210,mV
